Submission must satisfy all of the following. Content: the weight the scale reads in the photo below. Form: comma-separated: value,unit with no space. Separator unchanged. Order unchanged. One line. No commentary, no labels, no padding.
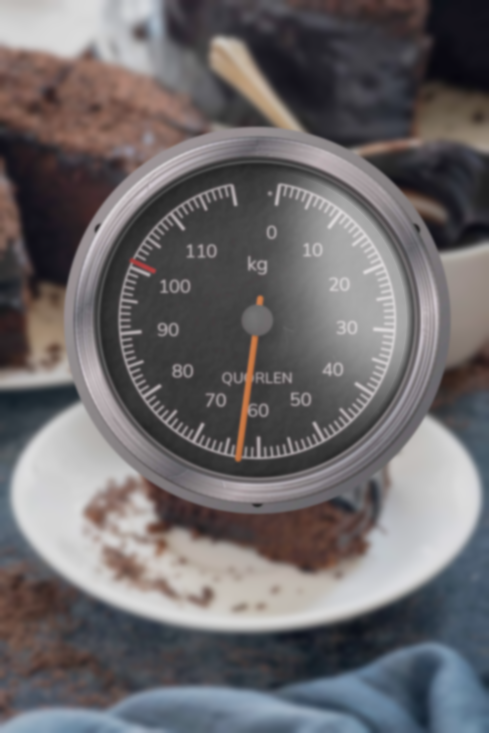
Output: 63,kg
